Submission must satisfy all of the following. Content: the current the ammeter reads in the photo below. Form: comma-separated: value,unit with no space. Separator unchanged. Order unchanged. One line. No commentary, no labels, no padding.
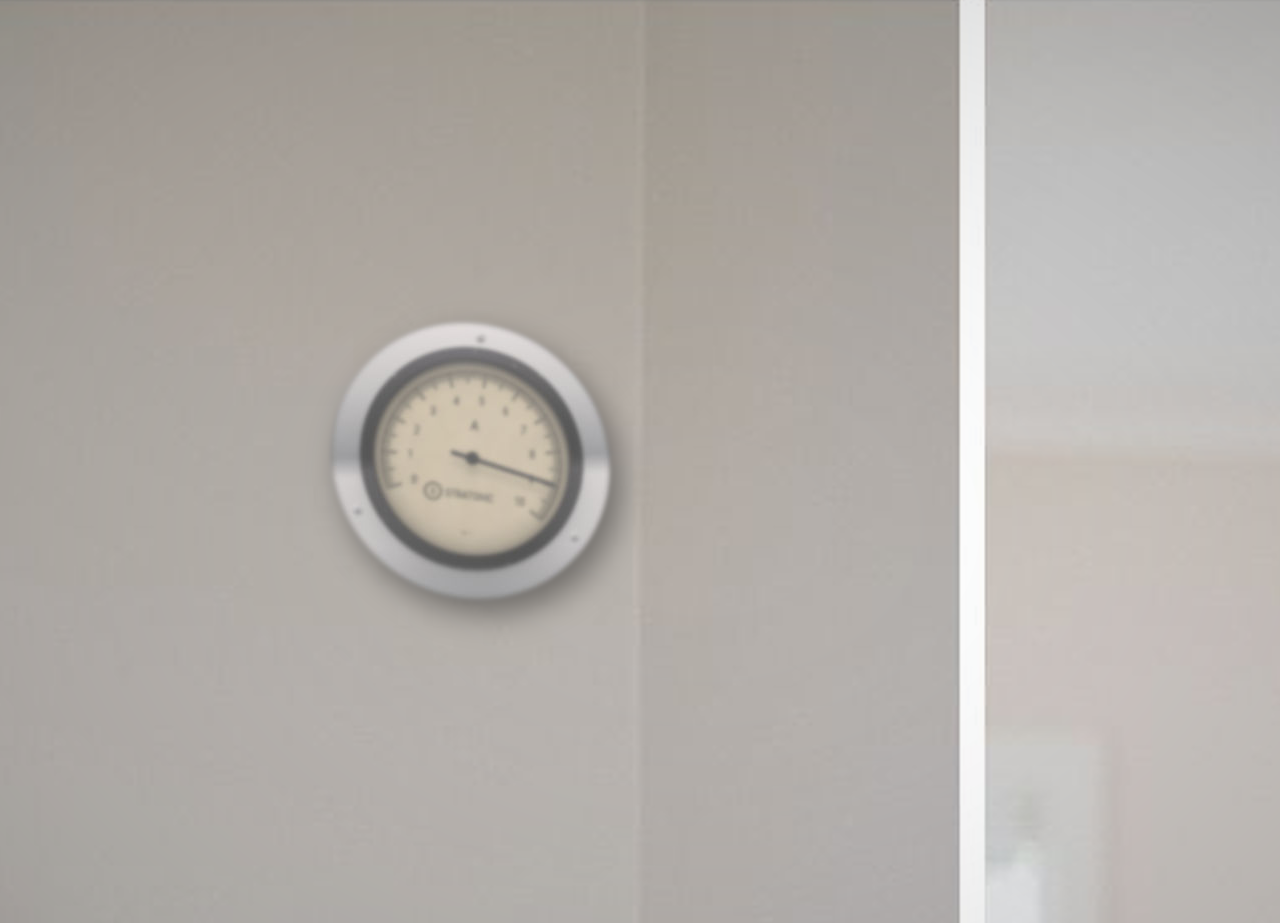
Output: 9,A
